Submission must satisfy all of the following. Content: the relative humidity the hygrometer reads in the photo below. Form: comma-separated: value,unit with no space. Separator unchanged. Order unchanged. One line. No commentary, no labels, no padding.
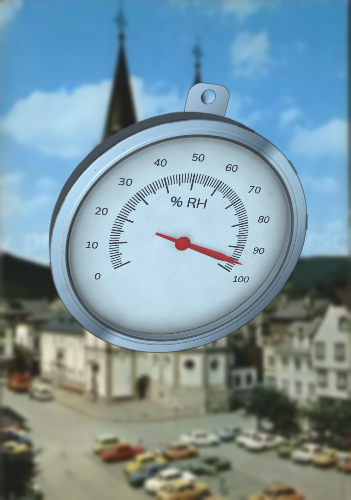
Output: 95,%
